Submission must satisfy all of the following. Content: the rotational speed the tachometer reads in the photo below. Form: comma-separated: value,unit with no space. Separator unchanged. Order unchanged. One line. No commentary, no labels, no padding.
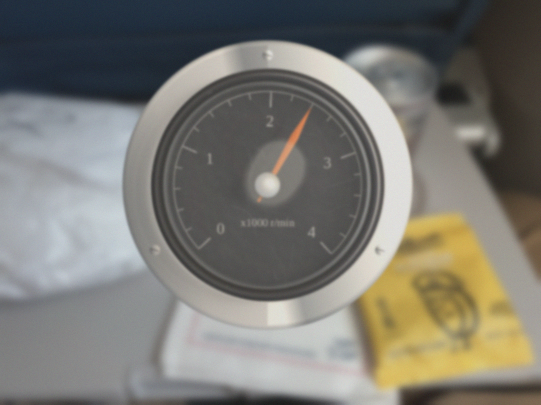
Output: 2400,rpm
